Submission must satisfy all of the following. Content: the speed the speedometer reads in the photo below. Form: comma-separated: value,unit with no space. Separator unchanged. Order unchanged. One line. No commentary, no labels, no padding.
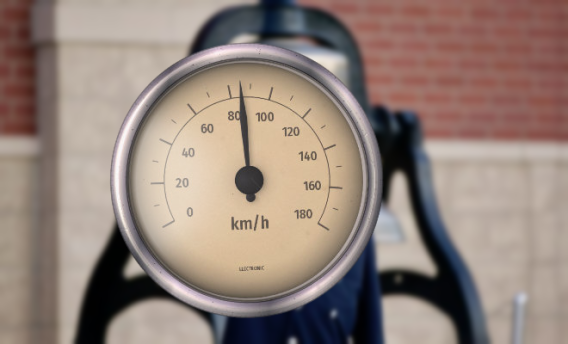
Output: 85,km/h
